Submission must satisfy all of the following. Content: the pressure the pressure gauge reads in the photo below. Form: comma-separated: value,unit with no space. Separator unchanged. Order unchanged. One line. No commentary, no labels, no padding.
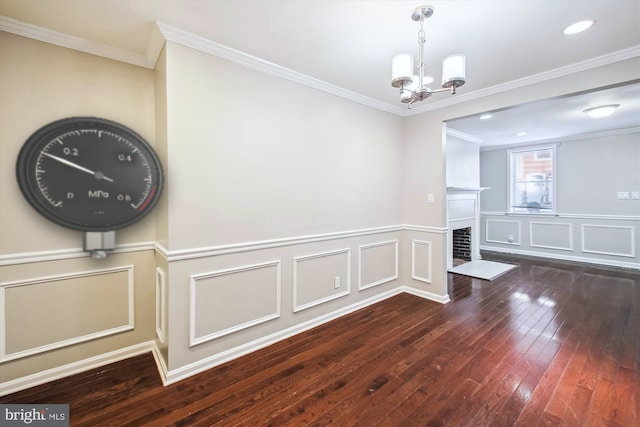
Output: 0.15,MPa
